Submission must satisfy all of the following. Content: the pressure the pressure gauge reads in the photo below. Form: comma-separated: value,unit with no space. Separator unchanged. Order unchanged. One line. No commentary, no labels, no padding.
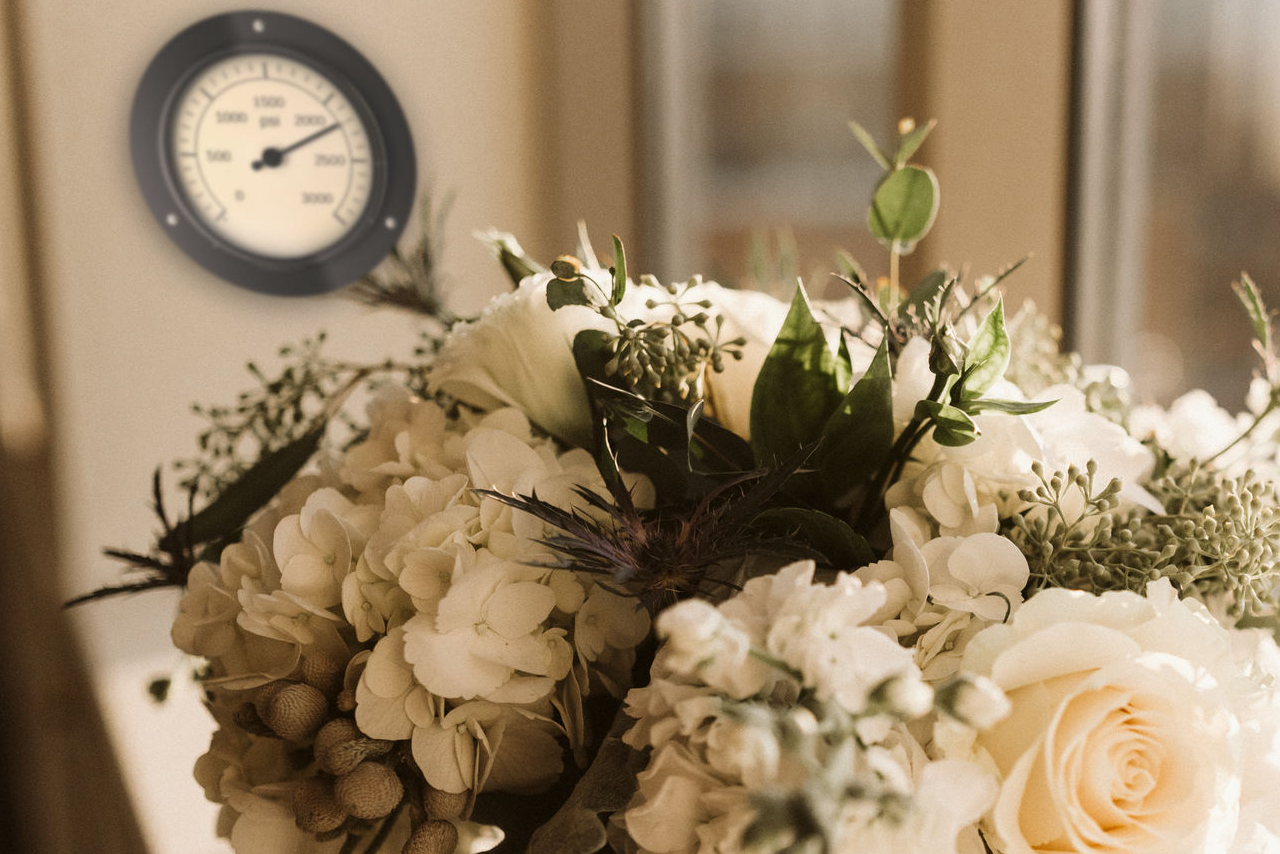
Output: 2200,psi
